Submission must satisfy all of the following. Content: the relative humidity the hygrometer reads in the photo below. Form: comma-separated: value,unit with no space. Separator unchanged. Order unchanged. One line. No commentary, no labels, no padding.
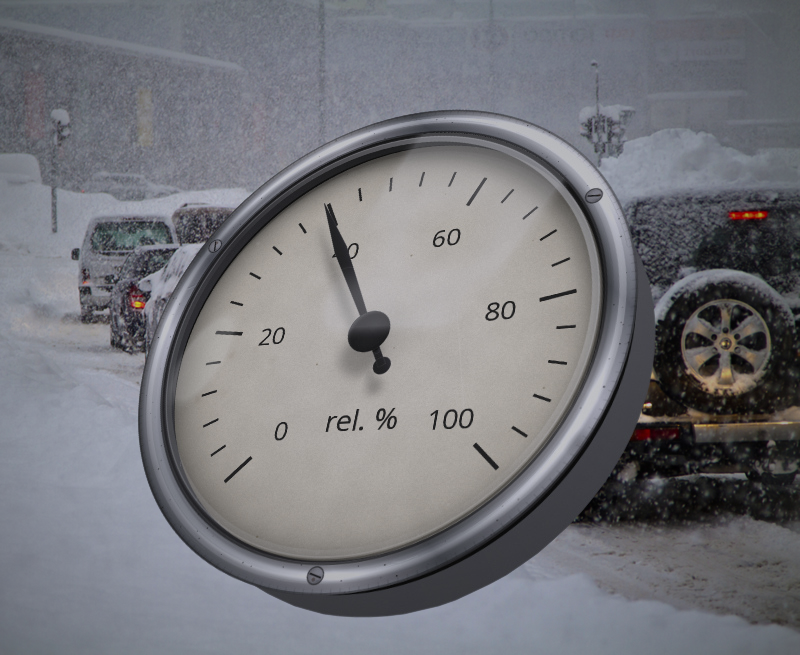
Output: 40,%
